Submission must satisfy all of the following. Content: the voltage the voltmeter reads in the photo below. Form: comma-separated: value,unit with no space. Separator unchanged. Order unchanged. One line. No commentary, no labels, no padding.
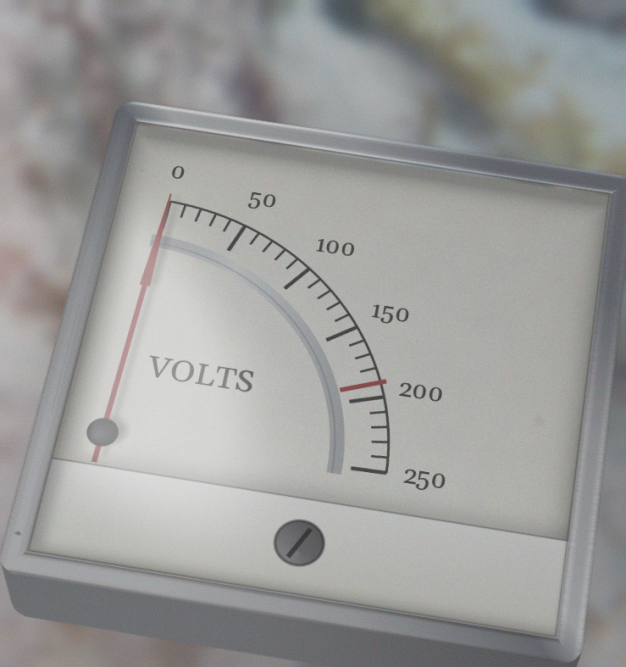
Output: 0,V
